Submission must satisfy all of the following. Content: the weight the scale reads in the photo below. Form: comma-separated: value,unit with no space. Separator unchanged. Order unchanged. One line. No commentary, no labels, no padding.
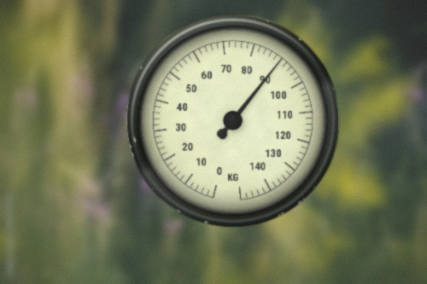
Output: 90,kg
